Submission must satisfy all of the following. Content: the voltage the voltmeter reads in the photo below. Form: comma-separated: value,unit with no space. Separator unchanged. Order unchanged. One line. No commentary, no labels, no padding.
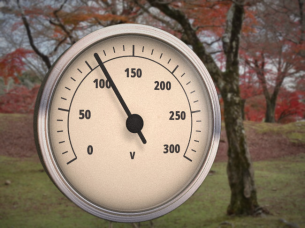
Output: 110,V
